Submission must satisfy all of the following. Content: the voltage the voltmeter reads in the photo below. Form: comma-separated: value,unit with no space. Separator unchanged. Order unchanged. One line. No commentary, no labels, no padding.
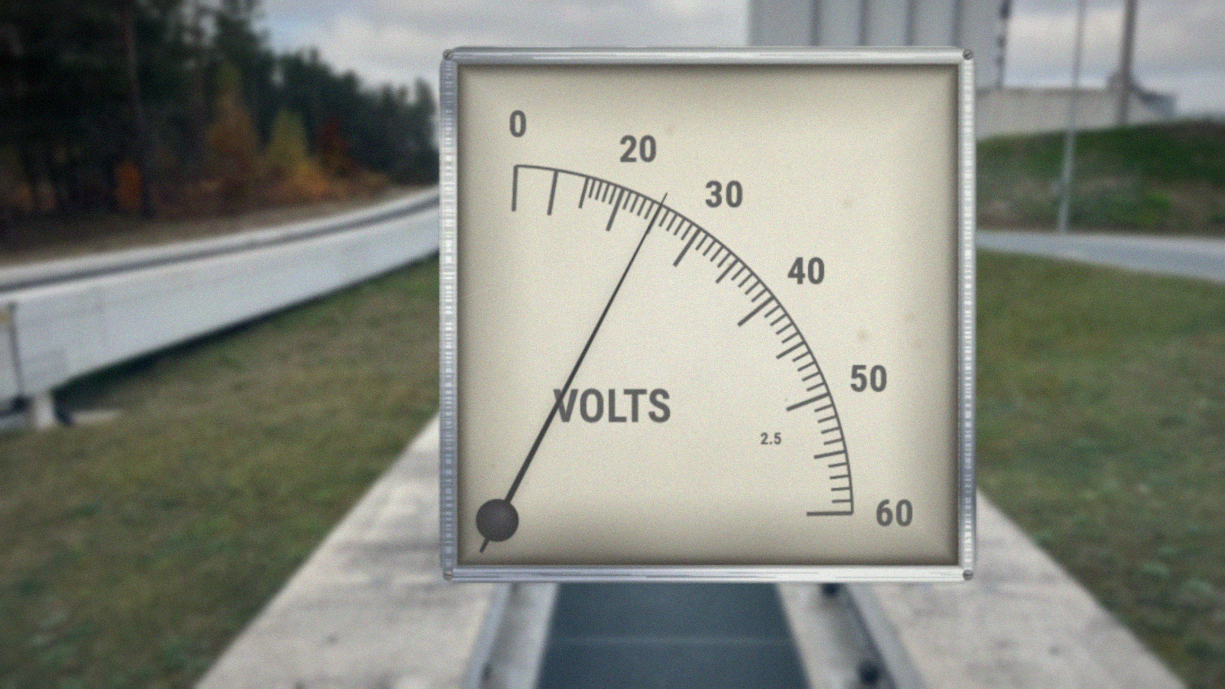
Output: 25,V
